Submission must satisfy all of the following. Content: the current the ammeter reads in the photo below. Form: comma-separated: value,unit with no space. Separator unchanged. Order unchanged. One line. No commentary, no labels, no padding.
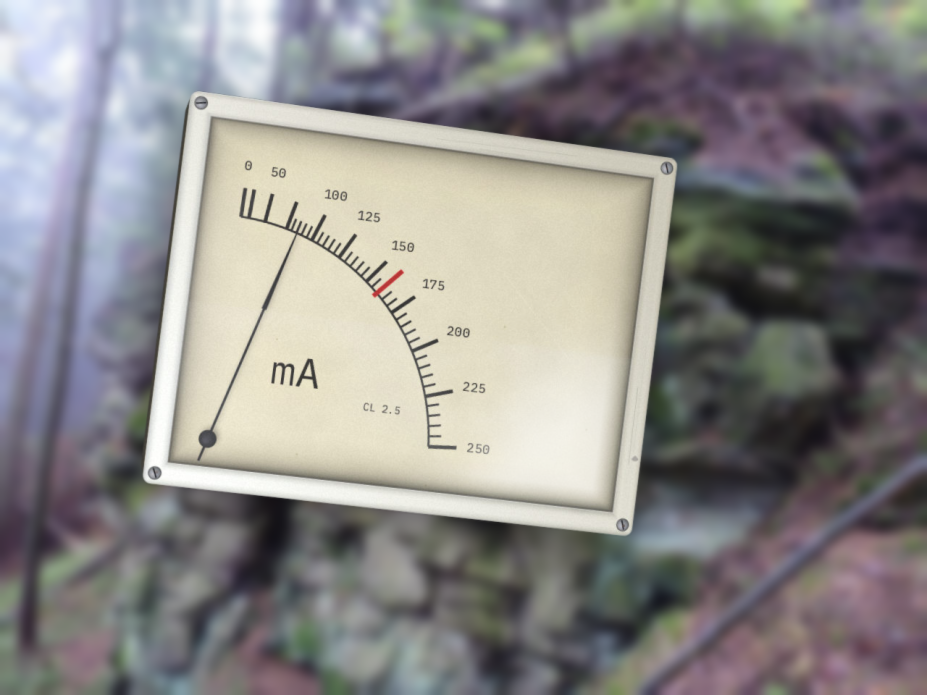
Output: 85,mA
